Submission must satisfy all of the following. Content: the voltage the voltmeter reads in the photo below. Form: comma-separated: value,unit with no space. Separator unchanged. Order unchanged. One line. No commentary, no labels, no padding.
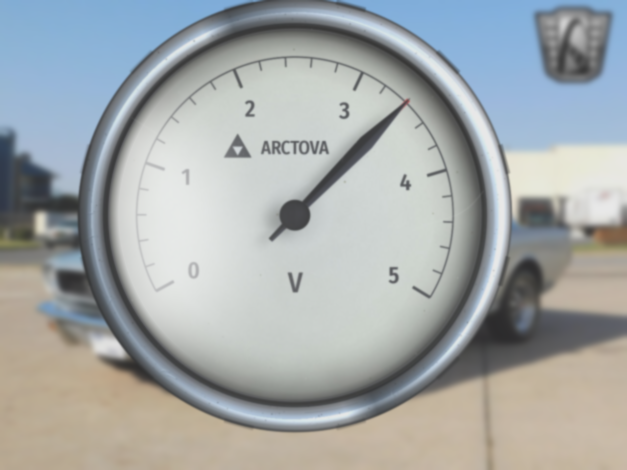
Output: 3.4,V
